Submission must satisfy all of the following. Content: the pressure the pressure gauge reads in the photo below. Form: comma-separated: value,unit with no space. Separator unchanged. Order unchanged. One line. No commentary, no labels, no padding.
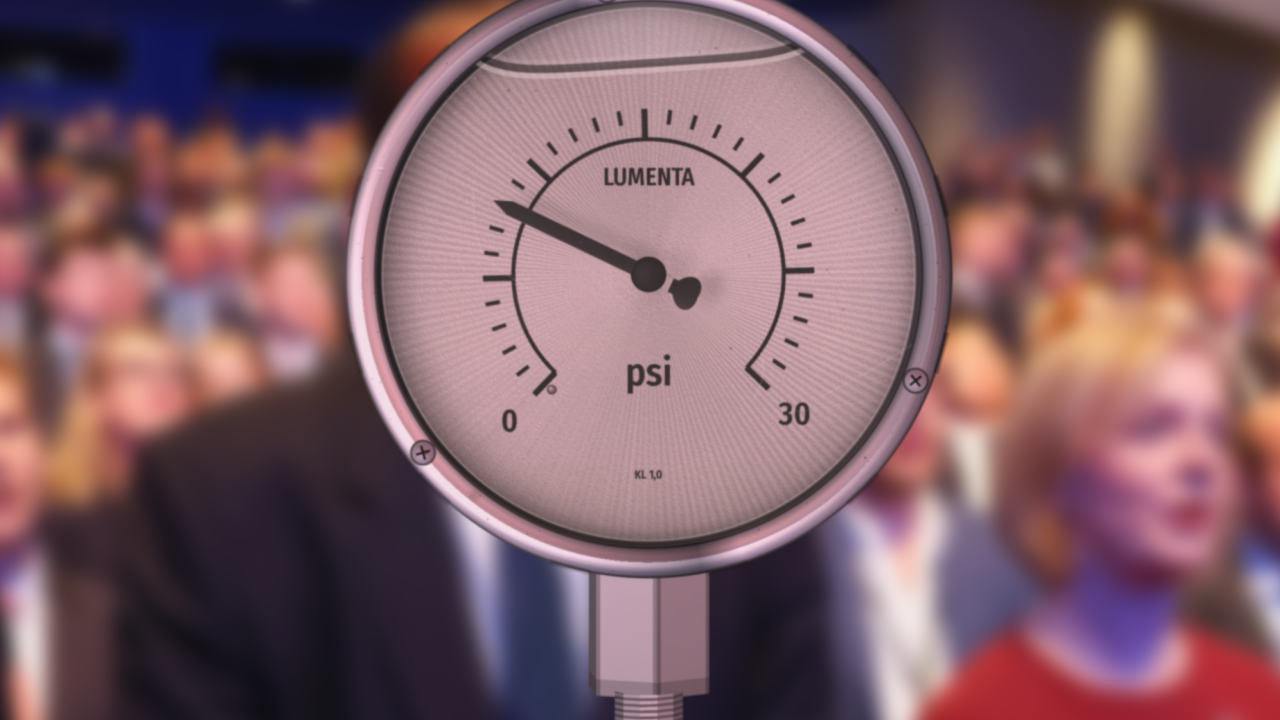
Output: 8,psi
